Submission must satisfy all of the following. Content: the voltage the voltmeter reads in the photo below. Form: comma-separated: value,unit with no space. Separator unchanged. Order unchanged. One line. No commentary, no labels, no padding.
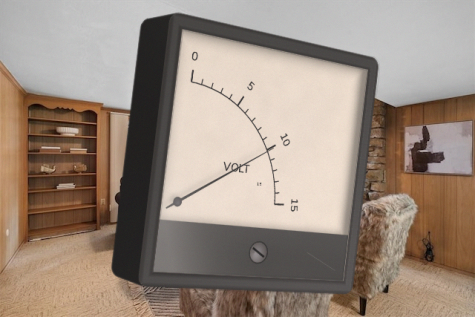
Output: 10,V
